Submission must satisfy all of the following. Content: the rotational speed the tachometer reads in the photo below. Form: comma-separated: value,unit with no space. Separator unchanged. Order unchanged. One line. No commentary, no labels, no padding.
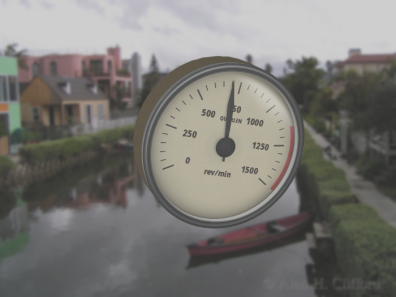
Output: 700,rpm
